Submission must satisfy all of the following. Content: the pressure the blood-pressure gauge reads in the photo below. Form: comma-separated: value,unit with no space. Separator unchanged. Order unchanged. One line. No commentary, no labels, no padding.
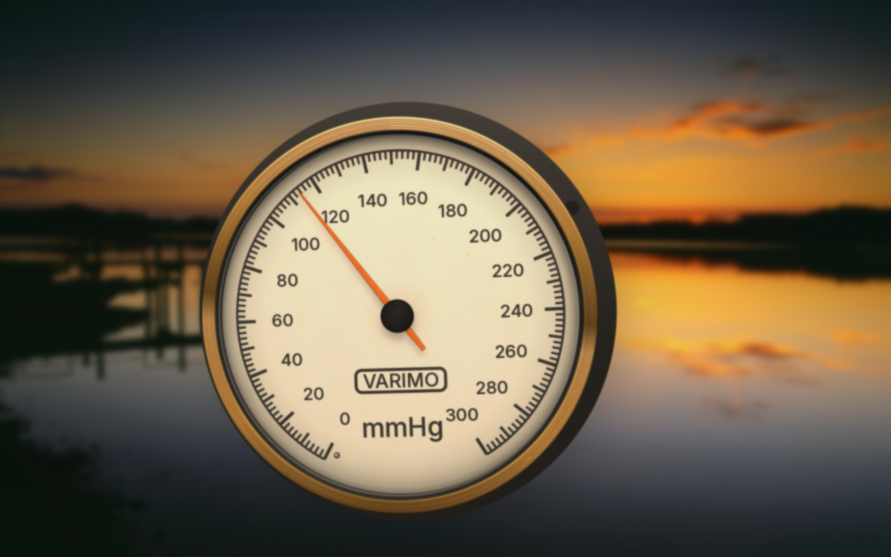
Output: 114,mmHg
